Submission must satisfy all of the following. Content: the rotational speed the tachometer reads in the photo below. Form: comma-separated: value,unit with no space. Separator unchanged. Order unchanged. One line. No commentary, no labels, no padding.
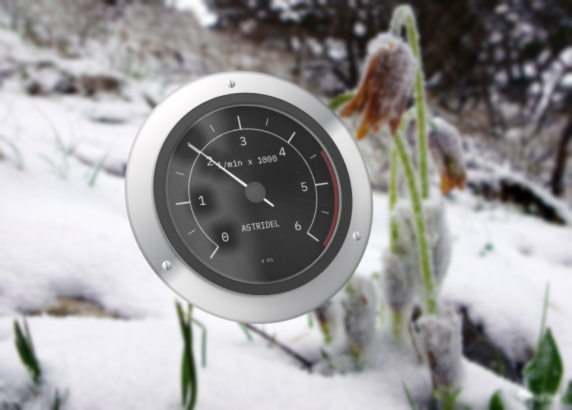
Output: 2000,rpm
